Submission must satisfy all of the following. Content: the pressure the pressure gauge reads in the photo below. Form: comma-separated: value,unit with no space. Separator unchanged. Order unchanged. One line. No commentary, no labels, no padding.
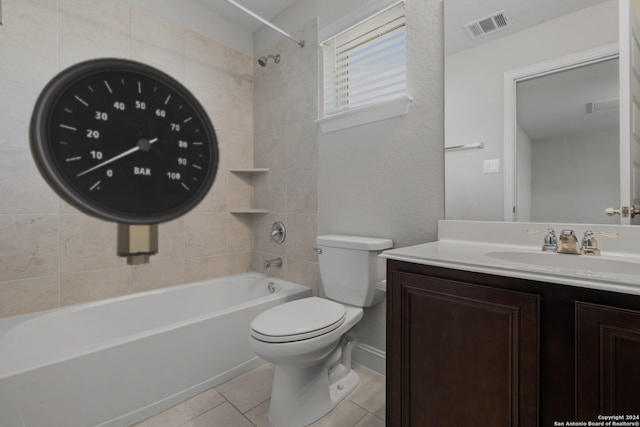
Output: 5,bar
